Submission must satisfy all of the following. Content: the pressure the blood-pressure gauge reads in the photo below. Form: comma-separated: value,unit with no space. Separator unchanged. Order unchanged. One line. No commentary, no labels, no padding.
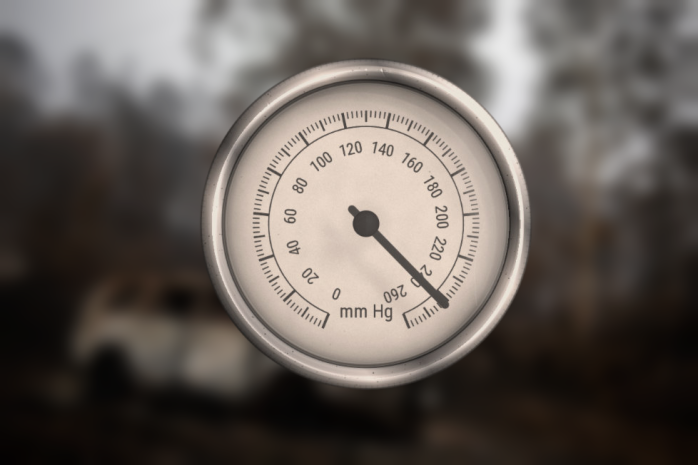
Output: 242,mmHg
